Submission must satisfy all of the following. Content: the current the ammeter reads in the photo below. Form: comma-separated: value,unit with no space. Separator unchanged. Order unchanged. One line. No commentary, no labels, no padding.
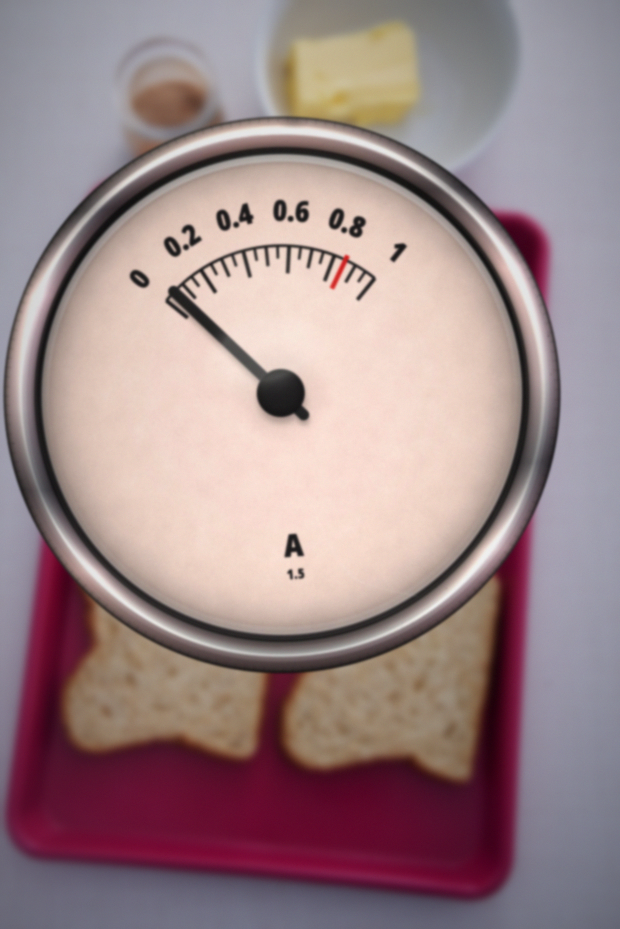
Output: 0.05,A
